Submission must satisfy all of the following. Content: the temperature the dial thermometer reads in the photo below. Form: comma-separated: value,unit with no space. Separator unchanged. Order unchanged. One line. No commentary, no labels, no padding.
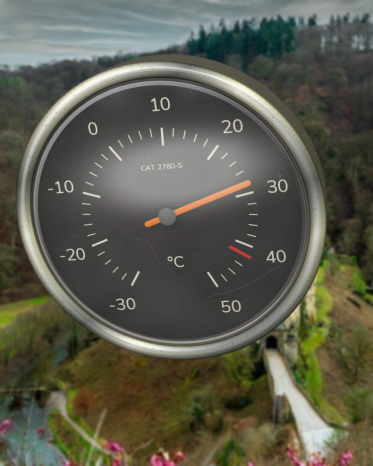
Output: 28,°C
